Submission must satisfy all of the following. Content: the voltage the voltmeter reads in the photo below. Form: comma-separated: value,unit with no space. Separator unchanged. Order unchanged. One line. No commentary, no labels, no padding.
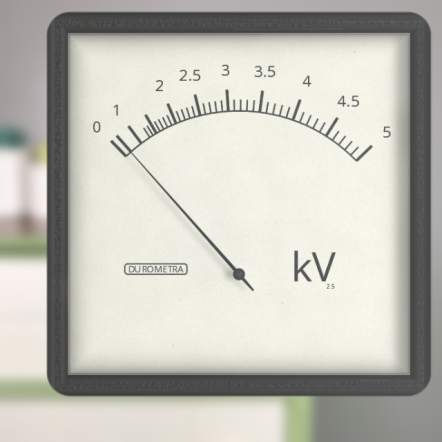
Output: 0.5,kV
